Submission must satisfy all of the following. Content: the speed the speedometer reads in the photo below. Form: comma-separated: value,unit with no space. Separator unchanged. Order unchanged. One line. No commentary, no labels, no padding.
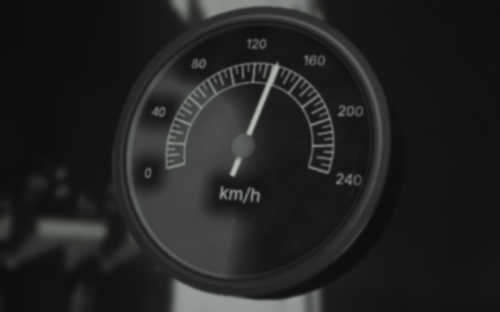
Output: 140,km/h
